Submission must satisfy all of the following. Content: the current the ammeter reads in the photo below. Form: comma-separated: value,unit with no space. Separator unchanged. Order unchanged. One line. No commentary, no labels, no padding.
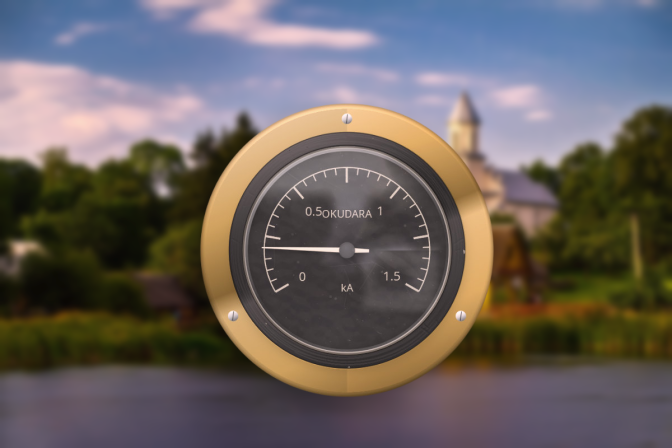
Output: 0.2,kA
